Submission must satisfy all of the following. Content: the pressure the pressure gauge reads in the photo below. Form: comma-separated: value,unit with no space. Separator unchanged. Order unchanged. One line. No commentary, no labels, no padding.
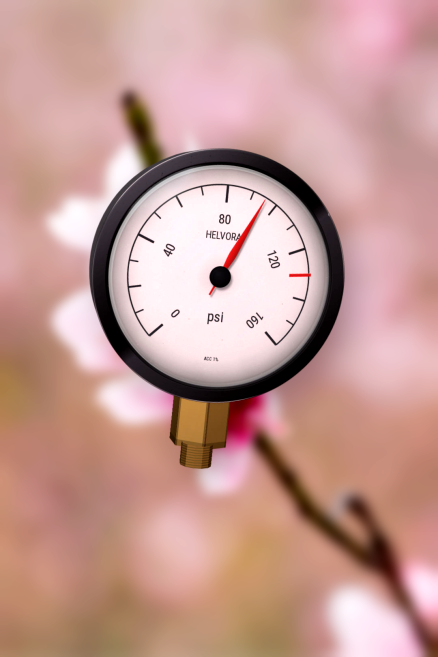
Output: 95,psi
